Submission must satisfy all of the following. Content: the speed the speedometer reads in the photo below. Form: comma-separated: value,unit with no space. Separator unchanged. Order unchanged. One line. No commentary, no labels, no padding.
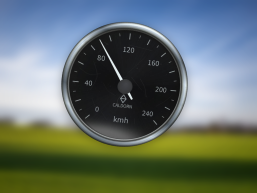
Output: 90,km/h
